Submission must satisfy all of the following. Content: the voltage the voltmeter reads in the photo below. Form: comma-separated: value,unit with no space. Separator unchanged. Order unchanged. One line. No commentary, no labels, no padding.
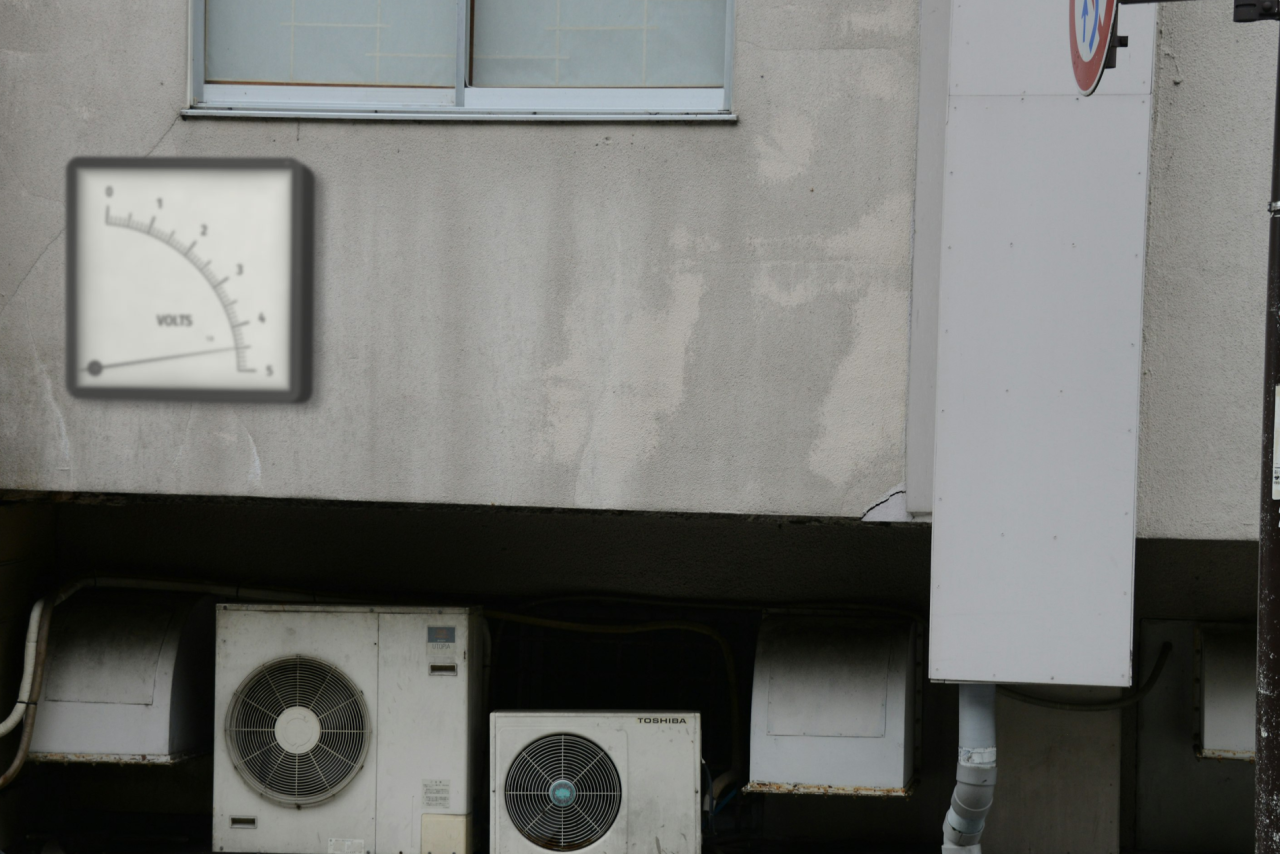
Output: 4.5,V
